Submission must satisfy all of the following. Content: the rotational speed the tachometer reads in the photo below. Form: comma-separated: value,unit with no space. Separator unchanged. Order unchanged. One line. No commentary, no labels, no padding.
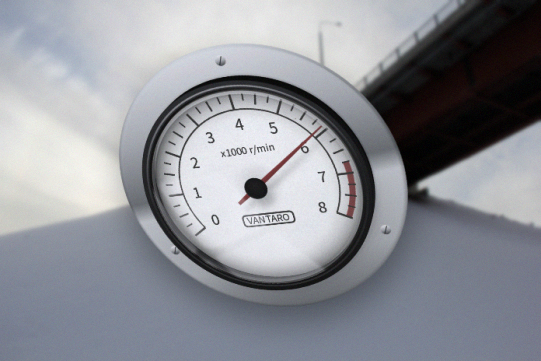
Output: 5875,rpm
